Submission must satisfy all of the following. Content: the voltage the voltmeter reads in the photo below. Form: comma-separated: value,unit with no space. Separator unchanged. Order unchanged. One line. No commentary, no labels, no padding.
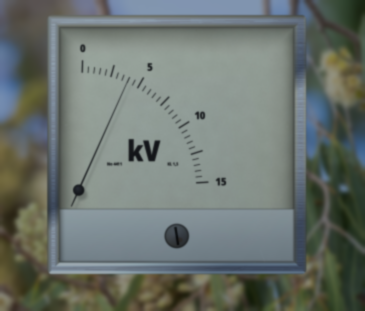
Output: 4,kV
